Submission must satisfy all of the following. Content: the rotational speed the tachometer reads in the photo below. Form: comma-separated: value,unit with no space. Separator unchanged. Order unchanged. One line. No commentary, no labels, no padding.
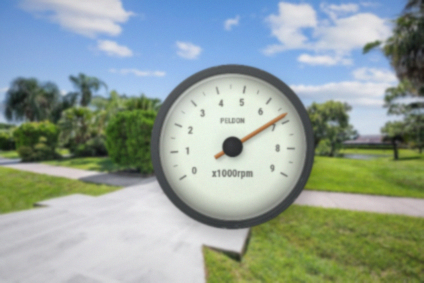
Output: 6750,rpm
